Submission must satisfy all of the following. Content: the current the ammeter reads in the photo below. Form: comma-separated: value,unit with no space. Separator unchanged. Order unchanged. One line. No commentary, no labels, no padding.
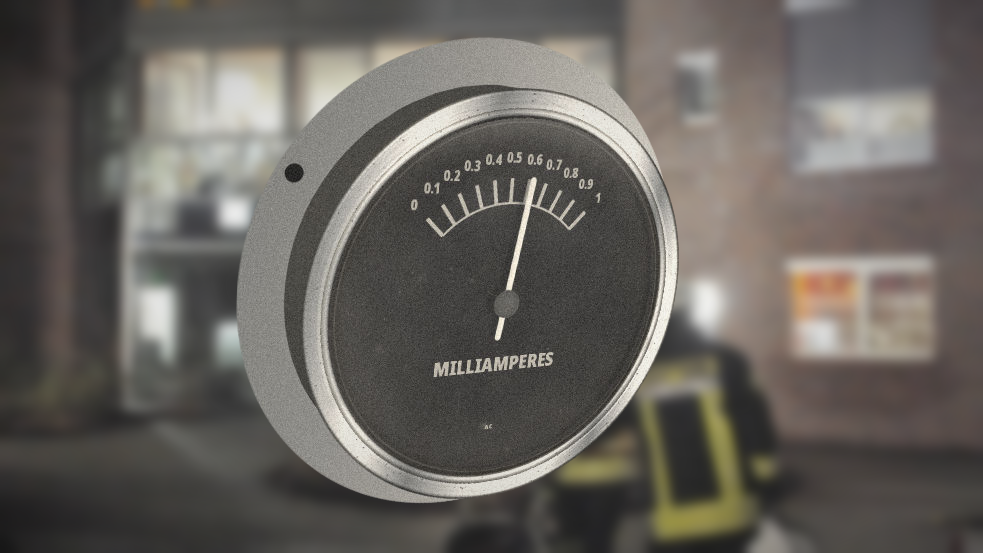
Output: 0.6,mA
